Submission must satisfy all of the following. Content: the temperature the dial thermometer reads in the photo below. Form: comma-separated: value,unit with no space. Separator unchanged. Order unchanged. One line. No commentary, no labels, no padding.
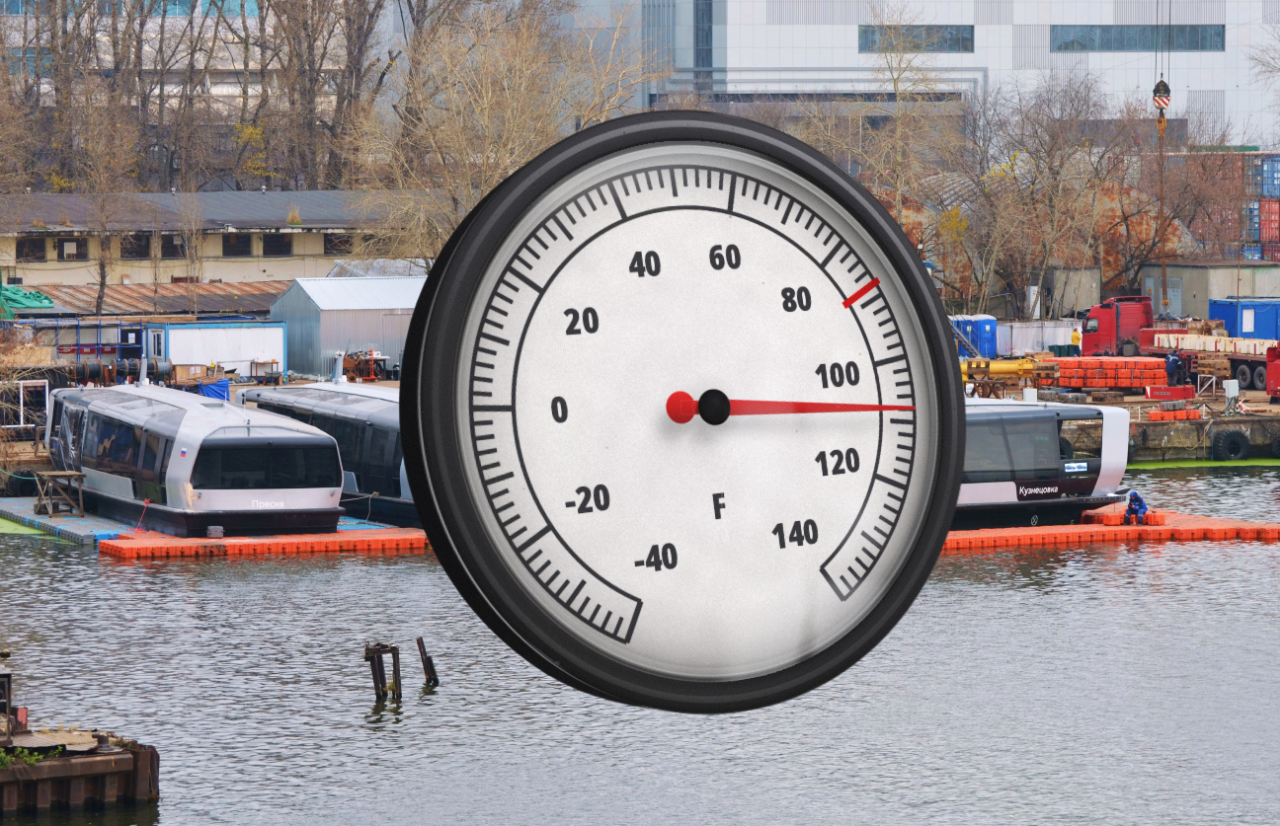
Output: 108,°F
